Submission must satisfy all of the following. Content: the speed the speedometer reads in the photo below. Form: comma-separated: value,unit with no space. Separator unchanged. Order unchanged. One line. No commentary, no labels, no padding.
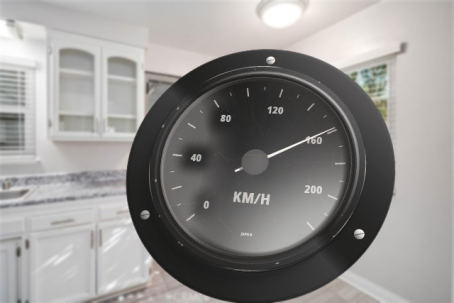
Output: 160,km/h
